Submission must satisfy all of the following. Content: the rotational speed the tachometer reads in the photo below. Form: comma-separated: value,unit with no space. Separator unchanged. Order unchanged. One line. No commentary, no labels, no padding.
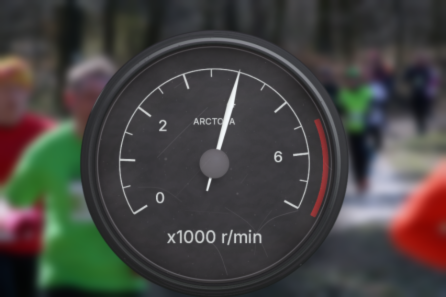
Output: 4000,rpm
